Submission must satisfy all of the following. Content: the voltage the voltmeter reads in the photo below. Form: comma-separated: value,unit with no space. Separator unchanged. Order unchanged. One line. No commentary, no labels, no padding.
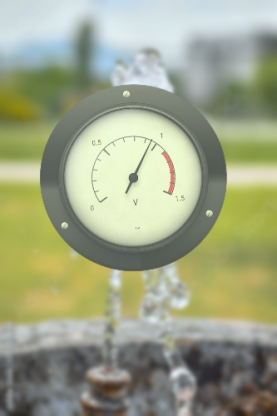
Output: 0.95,V
